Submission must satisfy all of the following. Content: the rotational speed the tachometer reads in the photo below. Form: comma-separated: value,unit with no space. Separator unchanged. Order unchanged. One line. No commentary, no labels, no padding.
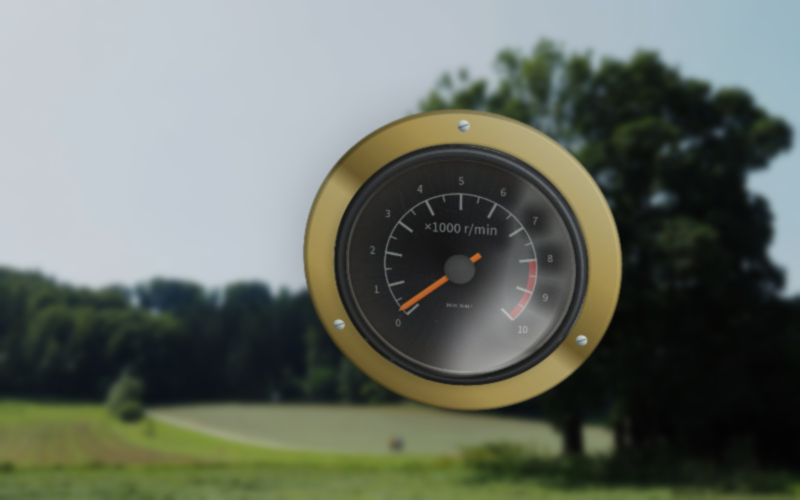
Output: 250,rpm
